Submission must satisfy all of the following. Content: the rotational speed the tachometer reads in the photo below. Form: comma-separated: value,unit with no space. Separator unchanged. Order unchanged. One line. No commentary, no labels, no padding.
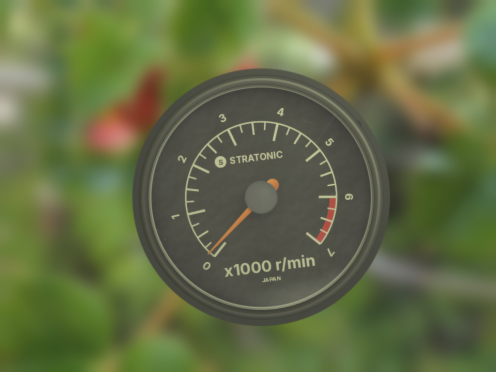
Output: 125,rpm
